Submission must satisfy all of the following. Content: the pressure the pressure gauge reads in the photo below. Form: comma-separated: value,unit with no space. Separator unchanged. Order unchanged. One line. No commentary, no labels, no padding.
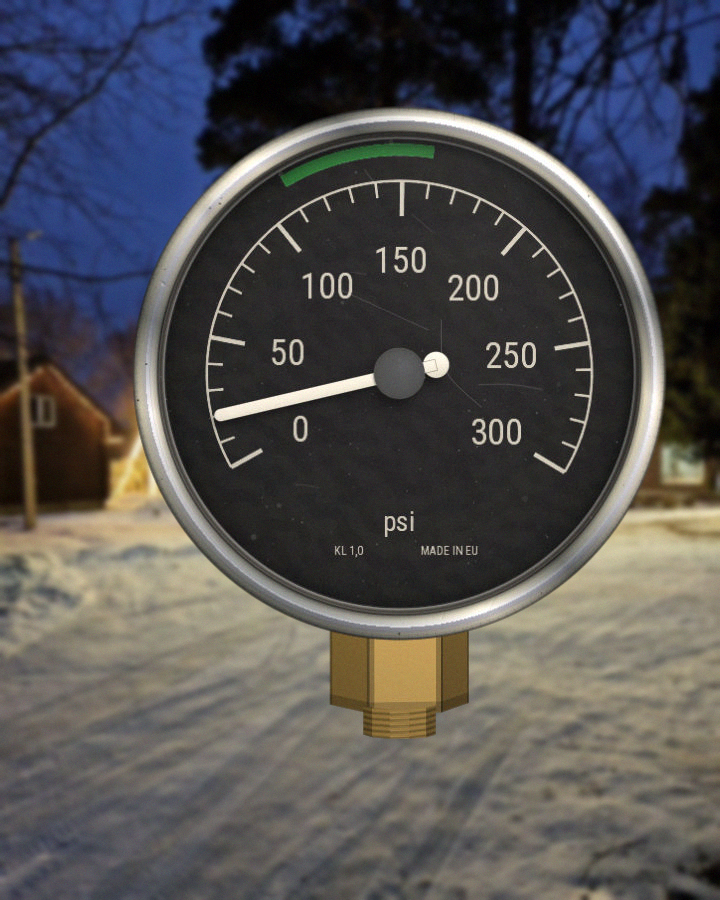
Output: 20,psi
